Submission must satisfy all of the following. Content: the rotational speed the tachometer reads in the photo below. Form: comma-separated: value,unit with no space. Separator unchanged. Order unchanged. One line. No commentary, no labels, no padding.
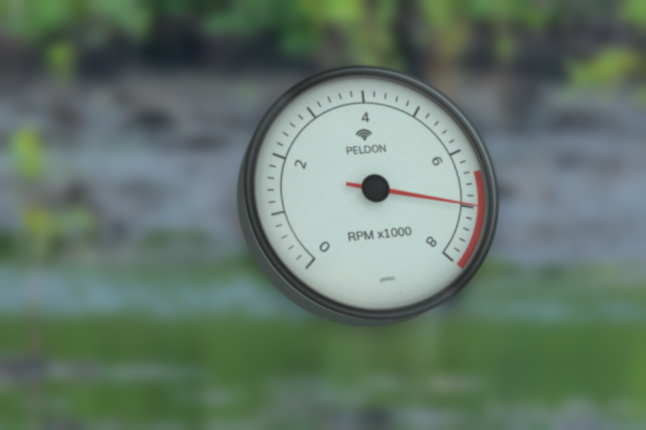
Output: 7000,rpm
